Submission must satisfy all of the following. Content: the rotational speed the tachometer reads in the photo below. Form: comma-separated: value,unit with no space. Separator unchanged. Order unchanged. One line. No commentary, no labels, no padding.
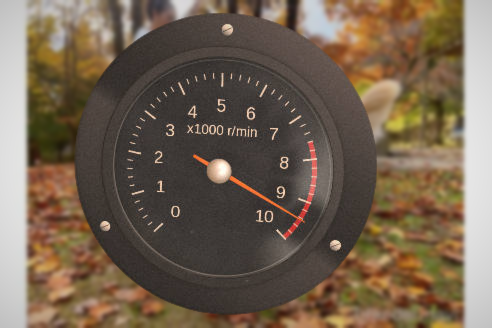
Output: 9400,rpm
